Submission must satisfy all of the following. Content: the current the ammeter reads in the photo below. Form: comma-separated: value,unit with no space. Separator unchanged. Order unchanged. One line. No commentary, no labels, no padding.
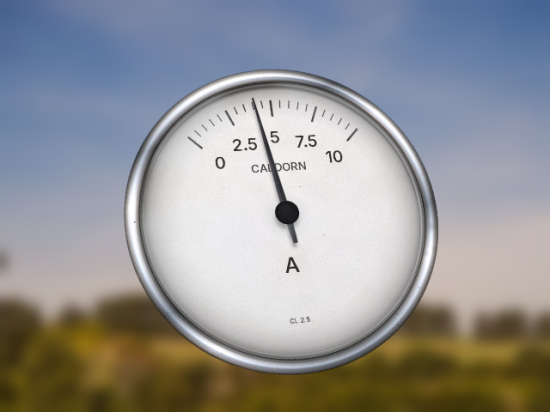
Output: 4,A
